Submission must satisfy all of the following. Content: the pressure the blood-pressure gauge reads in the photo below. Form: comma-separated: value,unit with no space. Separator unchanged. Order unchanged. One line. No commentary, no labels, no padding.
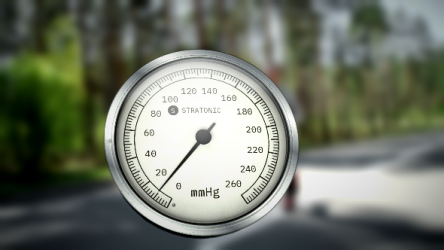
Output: 10,mmHg
